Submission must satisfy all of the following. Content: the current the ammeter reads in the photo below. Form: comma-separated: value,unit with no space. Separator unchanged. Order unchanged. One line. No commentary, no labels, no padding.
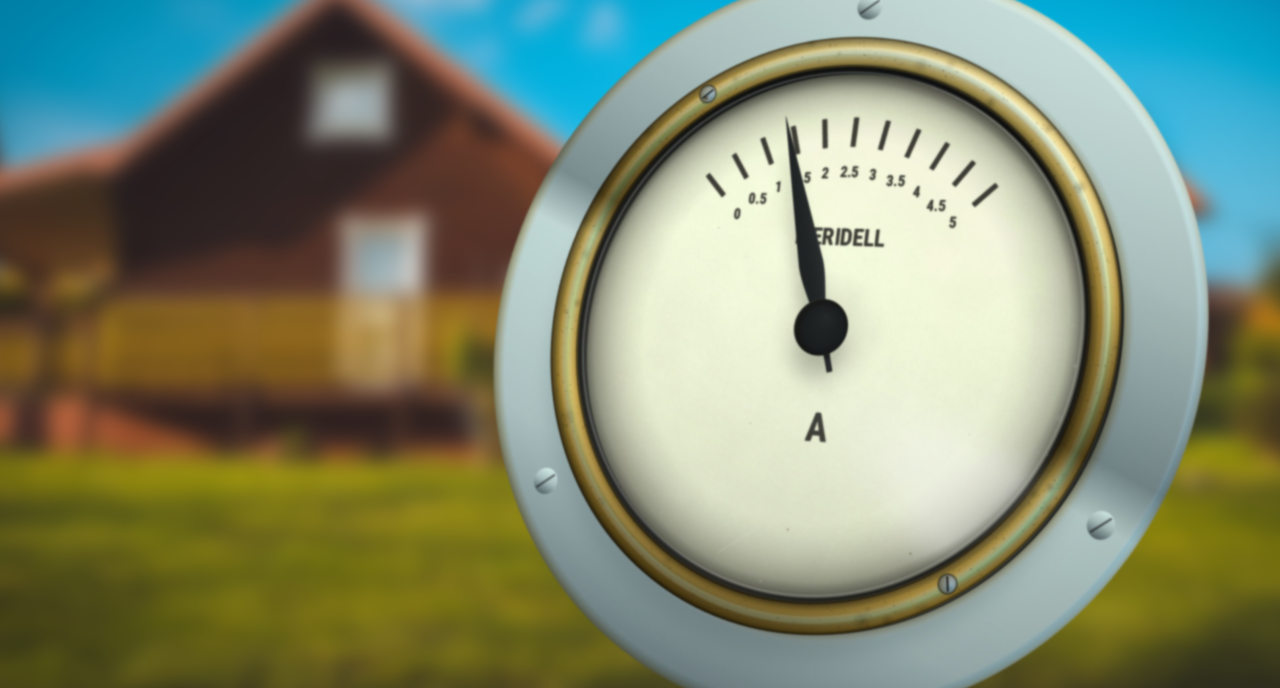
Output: 1.5,A
